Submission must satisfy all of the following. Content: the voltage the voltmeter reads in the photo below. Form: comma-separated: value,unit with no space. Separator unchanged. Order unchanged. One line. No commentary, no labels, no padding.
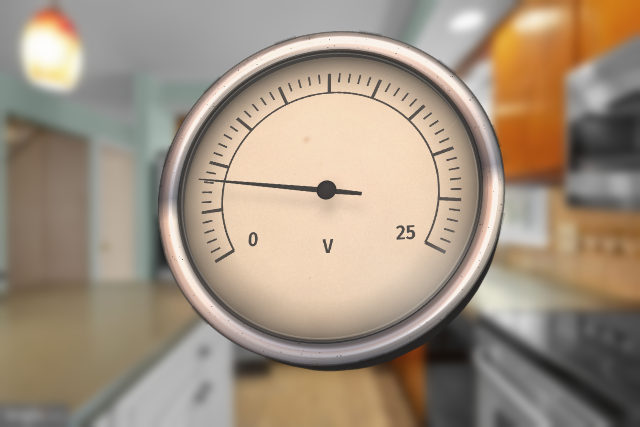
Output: 4,V
